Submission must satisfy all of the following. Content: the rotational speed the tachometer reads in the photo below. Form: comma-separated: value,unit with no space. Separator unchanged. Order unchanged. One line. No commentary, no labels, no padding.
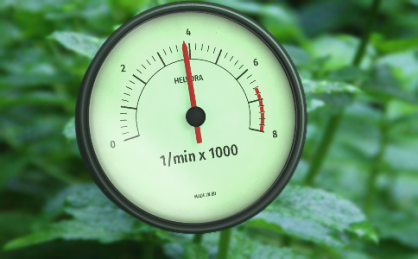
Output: 3800,rpm
